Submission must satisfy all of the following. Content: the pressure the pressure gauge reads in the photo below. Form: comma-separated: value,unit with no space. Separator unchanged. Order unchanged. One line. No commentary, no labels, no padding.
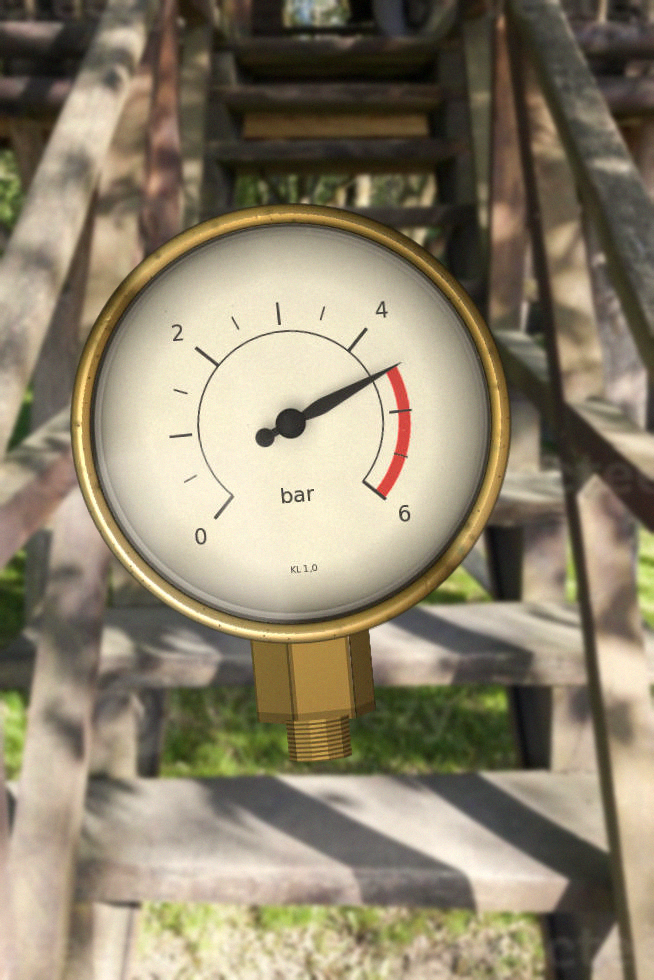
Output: 4.5,bar
